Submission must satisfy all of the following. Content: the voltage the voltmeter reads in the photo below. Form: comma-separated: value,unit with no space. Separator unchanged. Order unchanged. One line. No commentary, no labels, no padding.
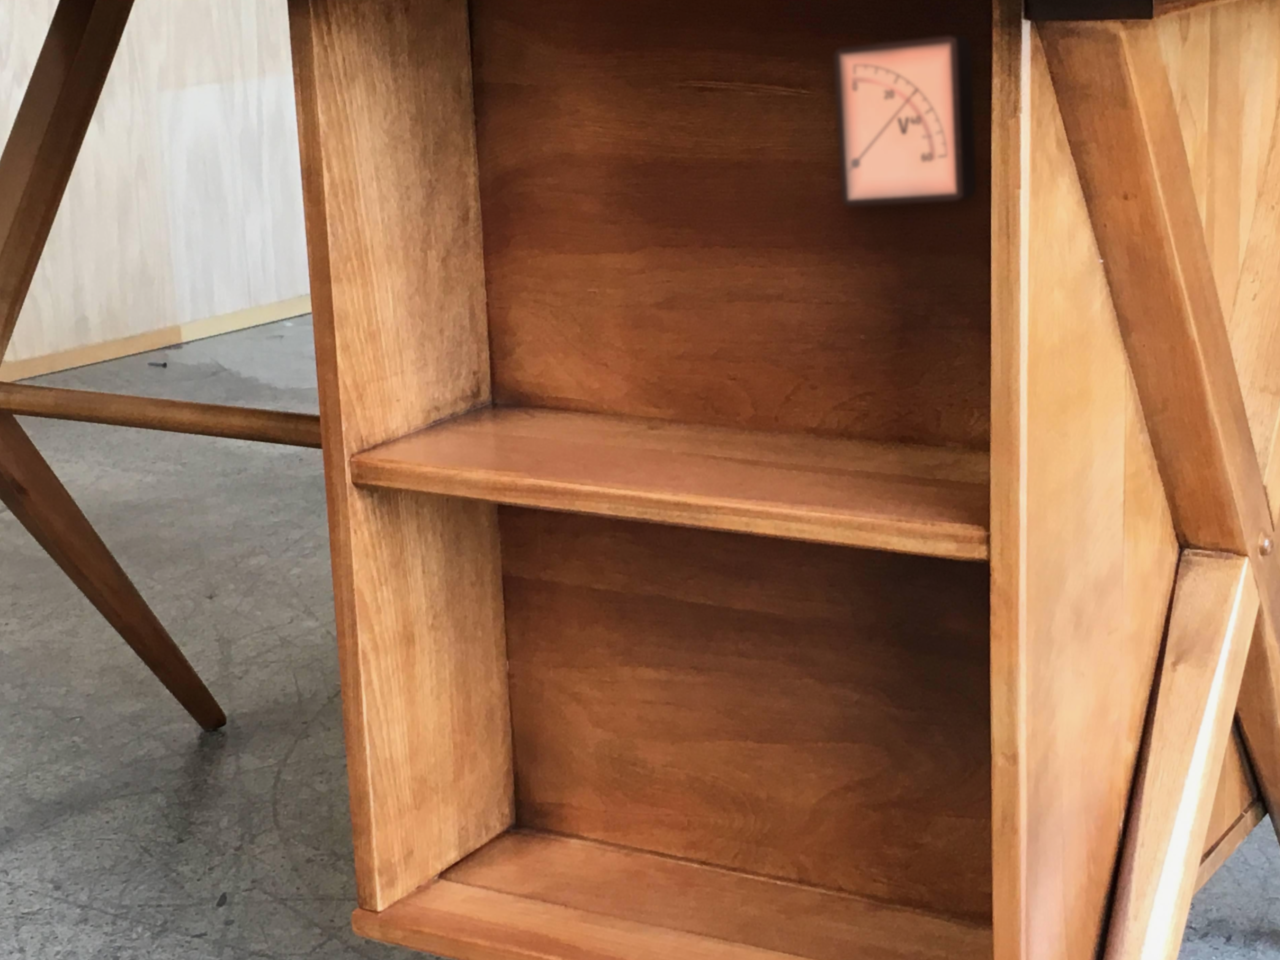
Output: 30,V
